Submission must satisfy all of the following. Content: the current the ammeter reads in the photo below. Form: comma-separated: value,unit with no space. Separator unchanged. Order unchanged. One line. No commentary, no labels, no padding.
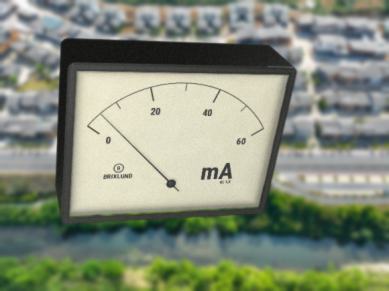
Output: 5,mA
